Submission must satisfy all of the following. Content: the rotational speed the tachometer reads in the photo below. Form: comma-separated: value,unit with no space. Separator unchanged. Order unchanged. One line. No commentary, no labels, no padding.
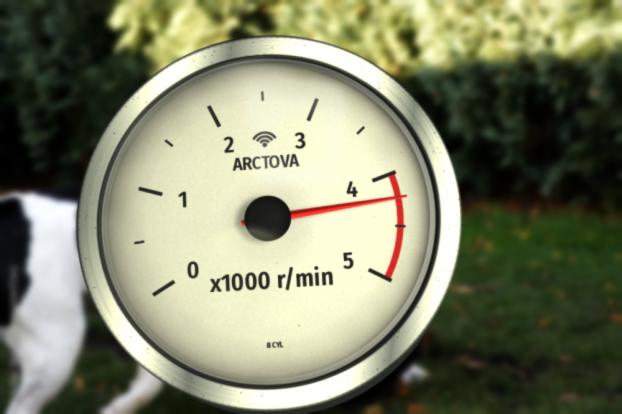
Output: 4250,rpm
